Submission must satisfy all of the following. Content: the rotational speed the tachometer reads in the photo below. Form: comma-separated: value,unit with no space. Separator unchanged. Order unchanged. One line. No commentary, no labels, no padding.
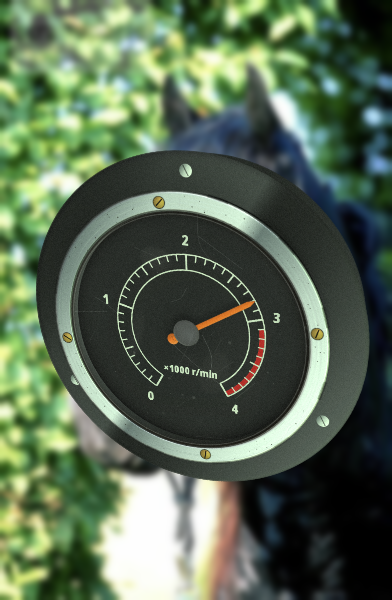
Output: 2800,rpm
